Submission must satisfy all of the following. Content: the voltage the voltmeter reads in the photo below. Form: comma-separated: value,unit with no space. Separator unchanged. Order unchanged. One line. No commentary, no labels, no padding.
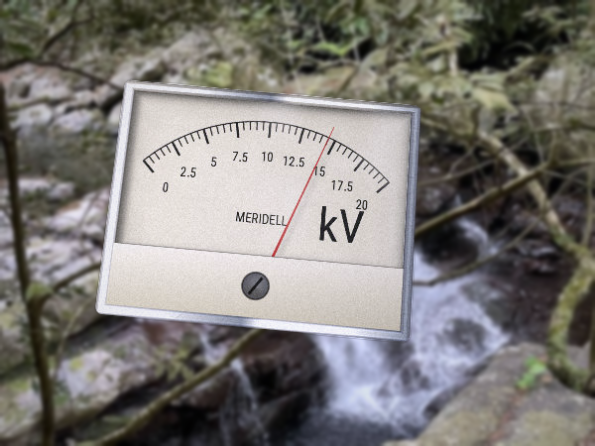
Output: 14.5,kV
